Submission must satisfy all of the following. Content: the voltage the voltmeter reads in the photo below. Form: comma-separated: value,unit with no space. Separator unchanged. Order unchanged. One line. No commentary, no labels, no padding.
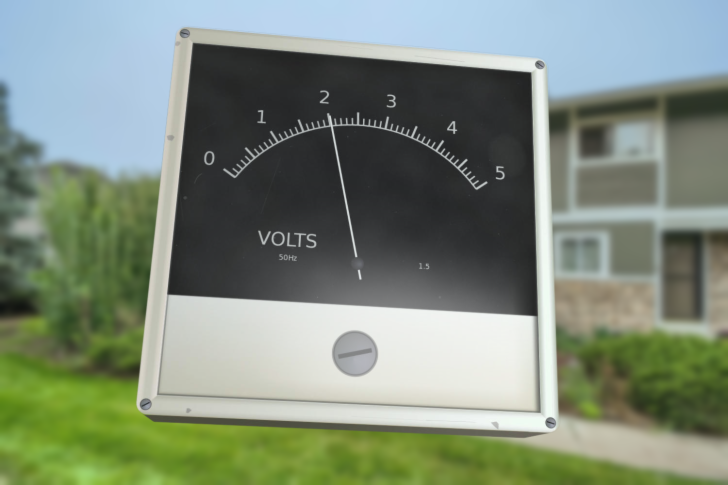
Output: 2,V
